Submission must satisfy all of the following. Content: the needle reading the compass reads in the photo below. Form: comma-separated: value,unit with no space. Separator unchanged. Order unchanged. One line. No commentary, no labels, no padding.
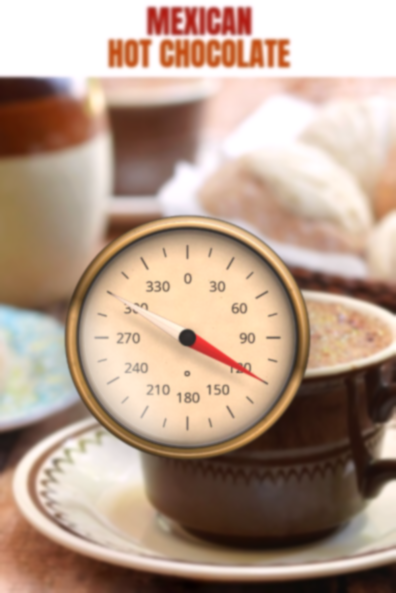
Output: 120,°
